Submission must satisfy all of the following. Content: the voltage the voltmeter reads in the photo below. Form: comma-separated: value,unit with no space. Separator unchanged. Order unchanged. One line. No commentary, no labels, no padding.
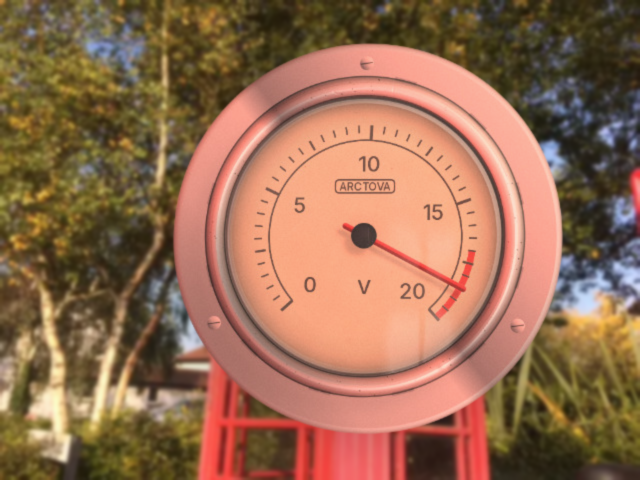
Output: 18.5,V
